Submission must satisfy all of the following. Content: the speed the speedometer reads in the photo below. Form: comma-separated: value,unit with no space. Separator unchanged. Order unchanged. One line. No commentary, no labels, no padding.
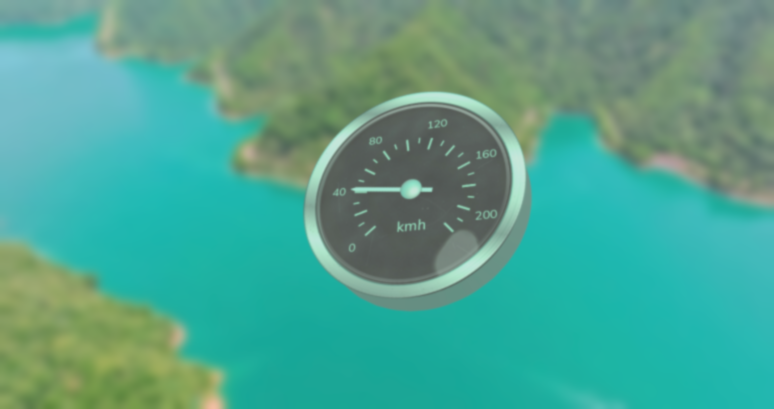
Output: 40,km/h
